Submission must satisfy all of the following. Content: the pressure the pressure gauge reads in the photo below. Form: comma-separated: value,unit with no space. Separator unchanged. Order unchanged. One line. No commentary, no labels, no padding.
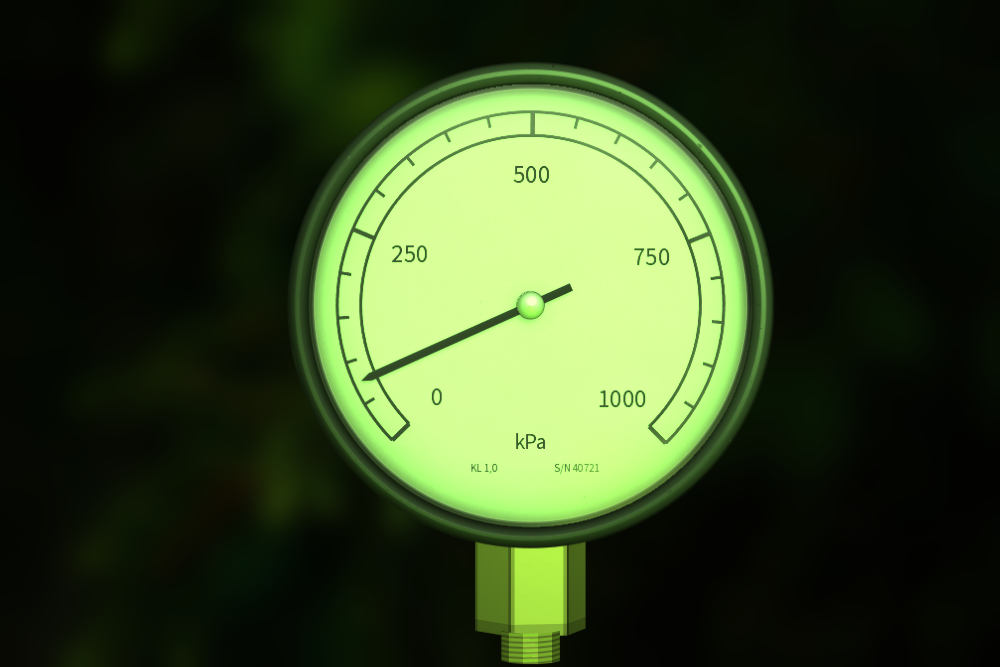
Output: 75,kPa
